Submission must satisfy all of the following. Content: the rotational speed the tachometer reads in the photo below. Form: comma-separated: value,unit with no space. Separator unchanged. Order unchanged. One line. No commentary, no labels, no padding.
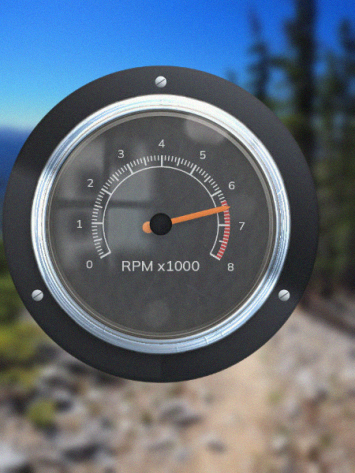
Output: 6500,rpm
